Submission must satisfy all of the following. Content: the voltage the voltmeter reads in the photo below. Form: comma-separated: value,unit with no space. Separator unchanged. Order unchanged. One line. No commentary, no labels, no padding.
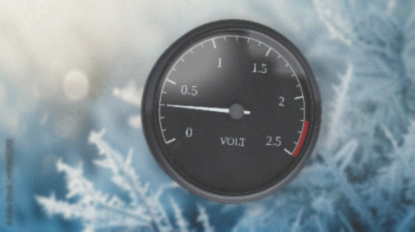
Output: 0.3,V
